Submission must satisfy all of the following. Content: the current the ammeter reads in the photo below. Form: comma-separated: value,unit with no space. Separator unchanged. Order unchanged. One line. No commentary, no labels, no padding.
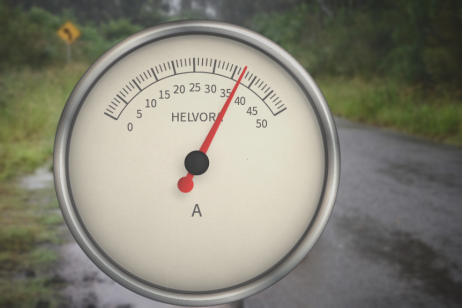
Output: 37,A
